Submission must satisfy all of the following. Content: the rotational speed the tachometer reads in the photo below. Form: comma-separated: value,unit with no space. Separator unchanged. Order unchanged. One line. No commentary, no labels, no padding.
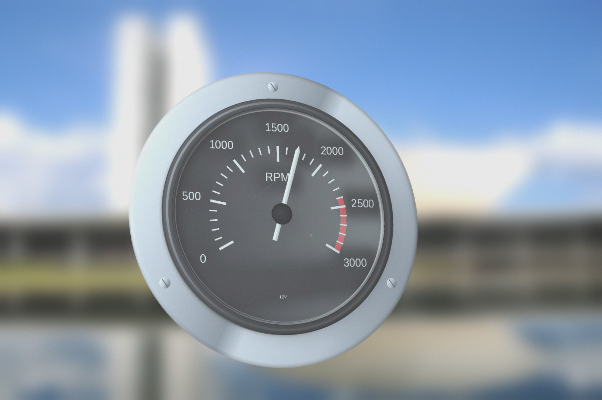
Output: 1700,rpm
